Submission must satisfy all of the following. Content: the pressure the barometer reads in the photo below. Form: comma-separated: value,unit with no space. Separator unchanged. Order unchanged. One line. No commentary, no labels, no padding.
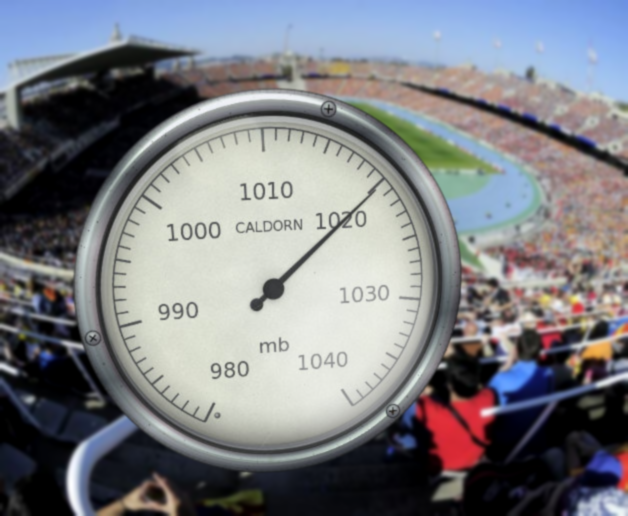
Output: 1020,mbar
